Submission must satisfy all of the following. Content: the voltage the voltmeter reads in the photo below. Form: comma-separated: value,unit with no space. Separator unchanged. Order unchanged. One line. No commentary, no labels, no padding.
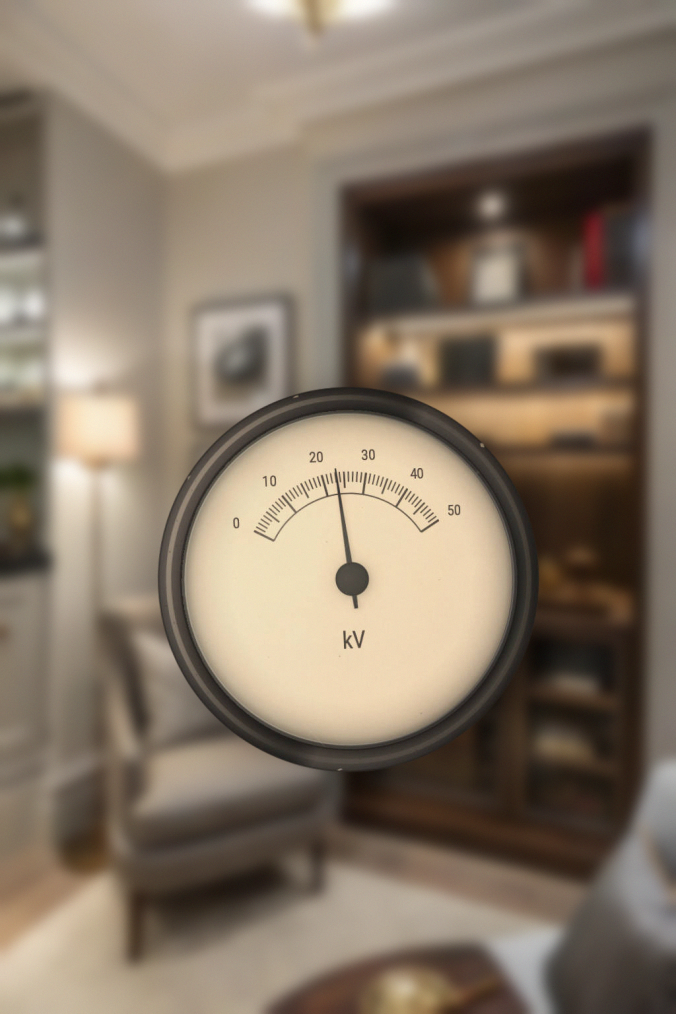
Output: 23,kV
